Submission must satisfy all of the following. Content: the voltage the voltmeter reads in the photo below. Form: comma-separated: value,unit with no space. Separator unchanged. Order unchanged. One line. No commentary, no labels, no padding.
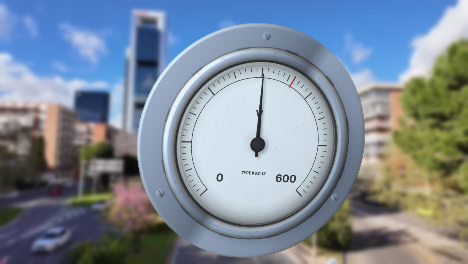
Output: 300,V
